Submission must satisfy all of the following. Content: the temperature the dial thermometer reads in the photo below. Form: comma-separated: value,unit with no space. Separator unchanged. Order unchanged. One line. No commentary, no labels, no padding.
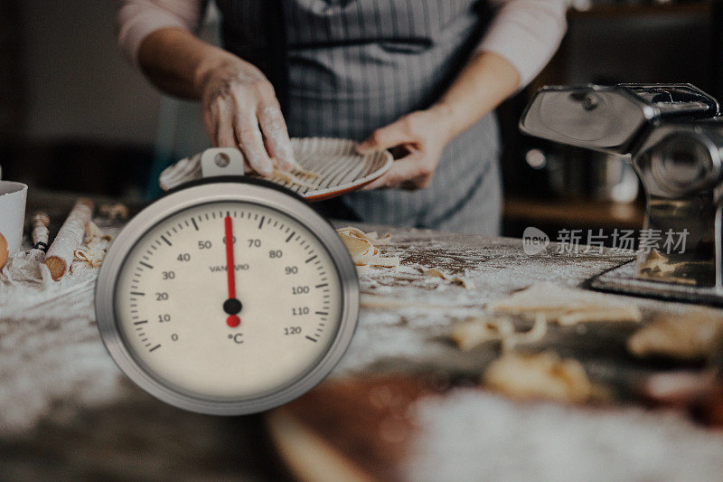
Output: 60,°C
